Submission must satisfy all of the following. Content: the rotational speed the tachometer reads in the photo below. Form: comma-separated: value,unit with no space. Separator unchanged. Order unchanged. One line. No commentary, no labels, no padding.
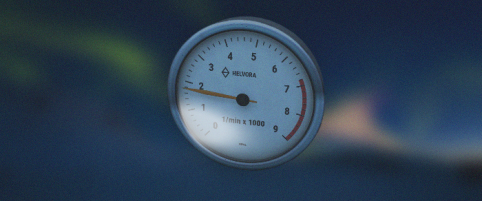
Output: 1800,rpm
